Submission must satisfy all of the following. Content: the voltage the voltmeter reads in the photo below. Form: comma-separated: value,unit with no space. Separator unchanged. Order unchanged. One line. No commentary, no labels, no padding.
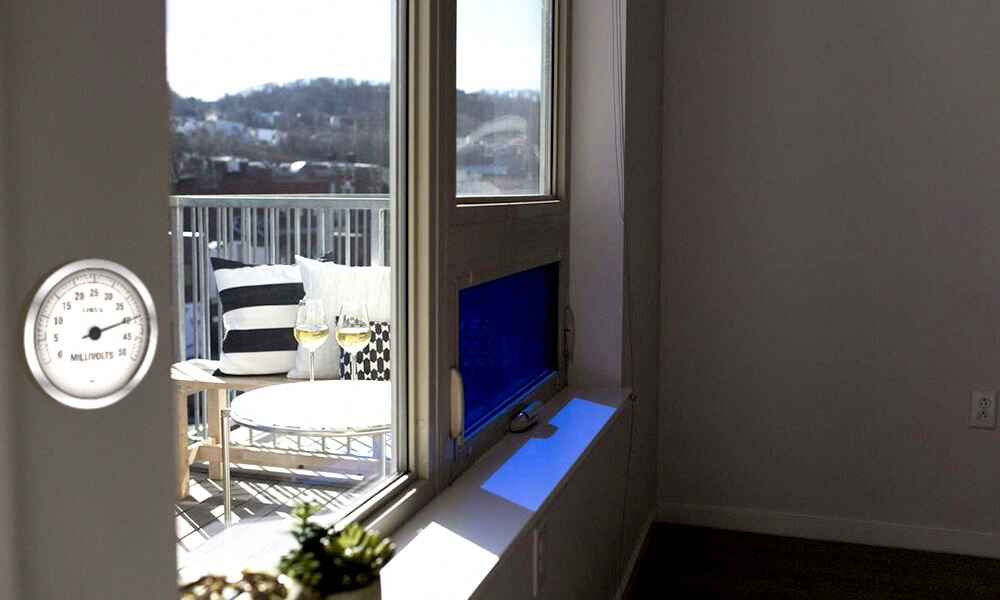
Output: 40,mV
